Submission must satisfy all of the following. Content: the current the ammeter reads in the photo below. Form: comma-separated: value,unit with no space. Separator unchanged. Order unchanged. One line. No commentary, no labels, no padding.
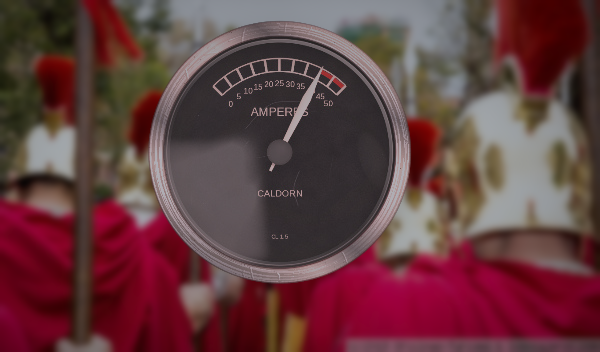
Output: 40,A
